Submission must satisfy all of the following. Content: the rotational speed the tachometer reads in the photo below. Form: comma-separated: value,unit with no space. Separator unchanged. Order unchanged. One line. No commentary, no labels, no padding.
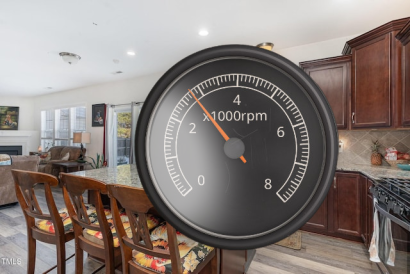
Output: 2800,rpm
